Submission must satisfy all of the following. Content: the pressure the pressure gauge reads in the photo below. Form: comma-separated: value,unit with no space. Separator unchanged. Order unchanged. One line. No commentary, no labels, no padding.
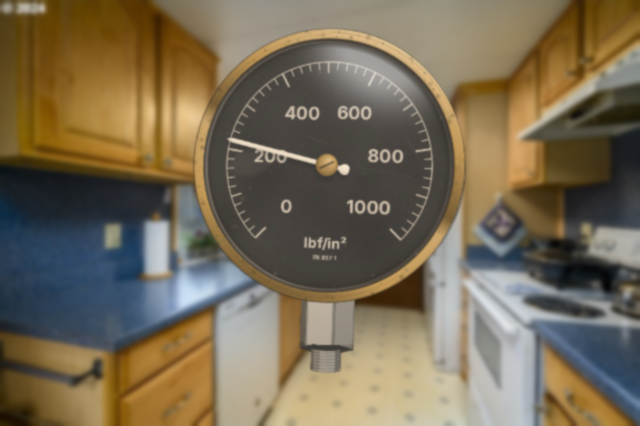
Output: 220,psi
